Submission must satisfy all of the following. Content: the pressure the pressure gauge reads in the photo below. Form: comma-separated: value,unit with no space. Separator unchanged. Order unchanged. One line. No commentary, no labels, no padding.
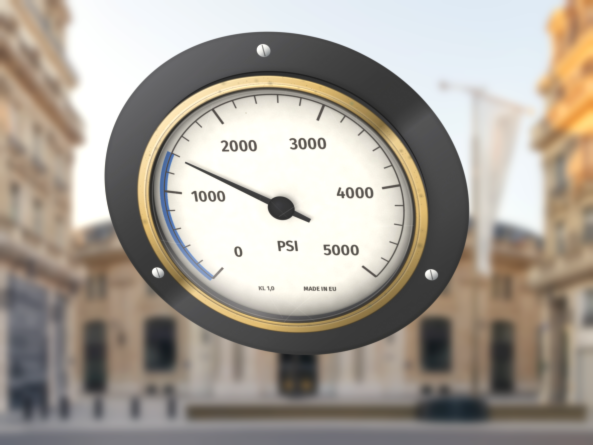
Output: 1400,psi
